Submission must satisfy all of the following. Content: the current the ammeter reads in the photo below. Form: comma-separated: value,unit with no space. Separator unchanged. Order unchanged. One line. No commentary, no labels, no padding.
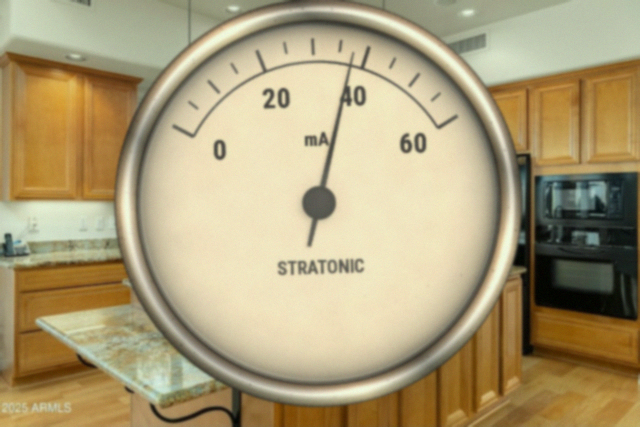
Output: 37.5,mA
